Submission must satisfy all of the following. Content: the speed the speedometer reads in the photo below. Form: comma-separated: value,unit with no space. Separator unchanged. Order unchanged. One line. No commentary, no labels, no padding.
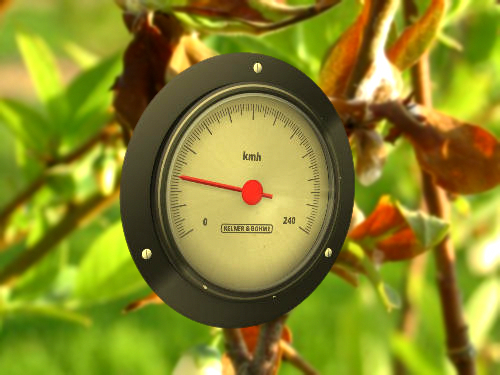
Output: 40,km/h
